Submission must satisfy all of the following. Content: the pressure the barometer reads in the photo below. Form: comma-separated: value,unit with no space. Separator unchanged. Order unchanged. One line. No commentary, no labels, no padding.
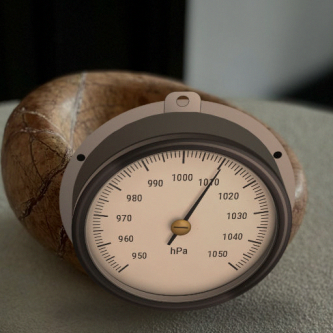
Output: 1010,hPa
